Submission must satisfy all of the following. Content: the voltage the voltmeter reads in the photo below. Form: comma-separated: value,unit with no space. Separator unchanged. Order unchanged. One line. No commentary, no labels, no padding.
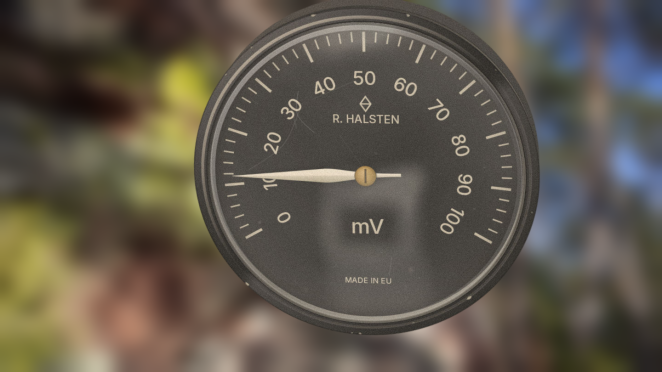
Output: 12,mV
